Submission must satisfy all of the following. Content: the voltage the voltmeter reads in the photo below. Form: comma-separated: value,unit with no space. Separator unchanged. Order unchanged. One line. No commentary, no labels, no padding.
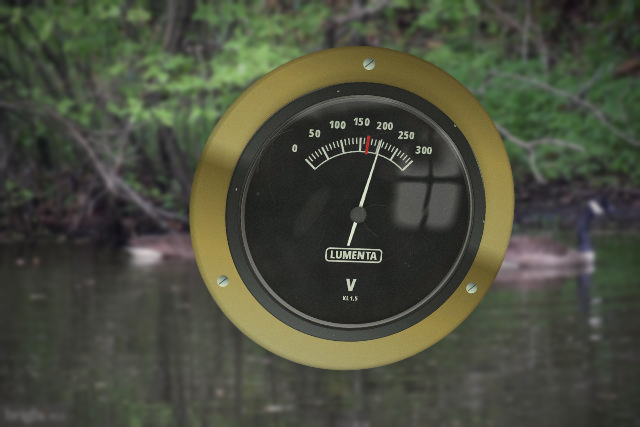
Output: 200,V
